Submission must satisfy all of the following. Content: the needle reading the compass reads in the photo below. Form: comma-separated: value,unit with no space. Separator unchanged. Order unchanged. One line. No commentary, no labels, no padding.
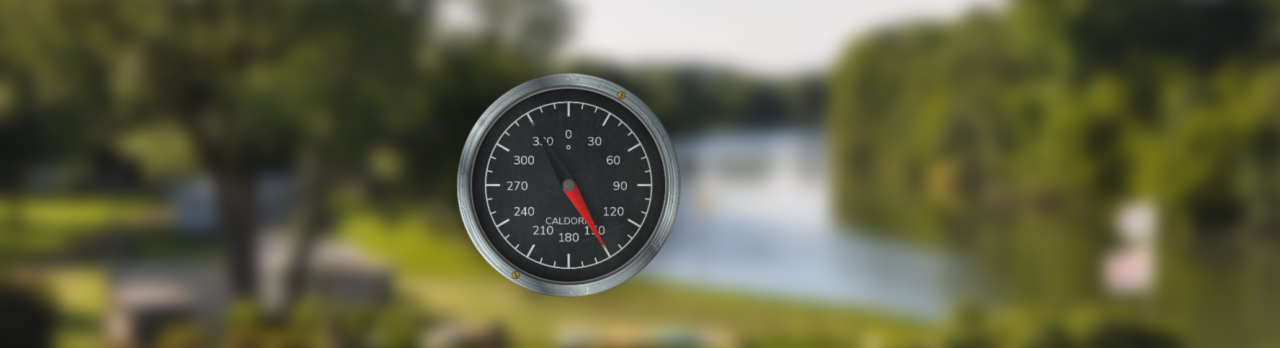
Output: 150,°
